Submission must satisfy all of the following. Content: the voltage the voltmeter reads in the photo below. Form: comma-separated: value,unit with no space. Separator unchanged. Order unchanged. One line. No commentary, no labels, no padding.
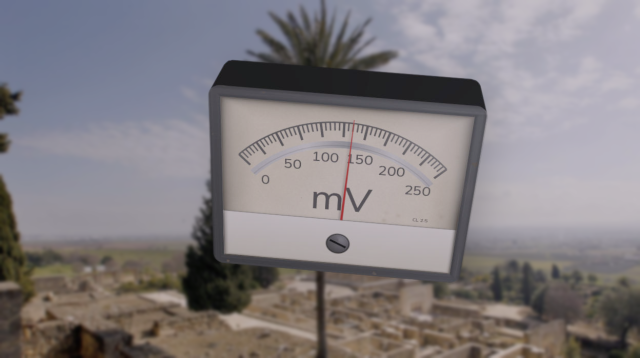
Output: 135,mV
